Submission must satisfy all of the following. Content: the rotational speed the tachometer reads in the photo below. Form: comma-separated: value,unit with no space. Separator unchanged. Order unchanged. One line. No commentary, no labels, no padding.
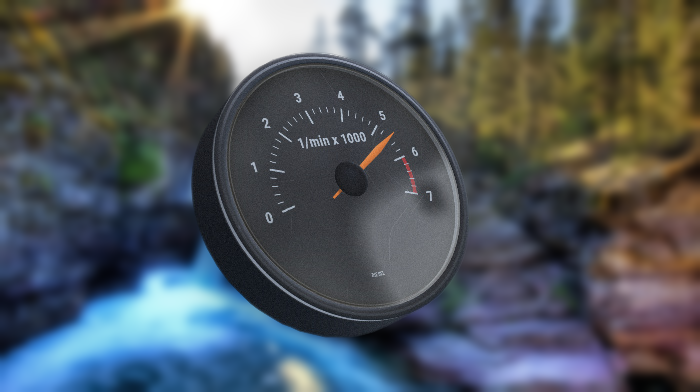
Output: 5400,rpm
